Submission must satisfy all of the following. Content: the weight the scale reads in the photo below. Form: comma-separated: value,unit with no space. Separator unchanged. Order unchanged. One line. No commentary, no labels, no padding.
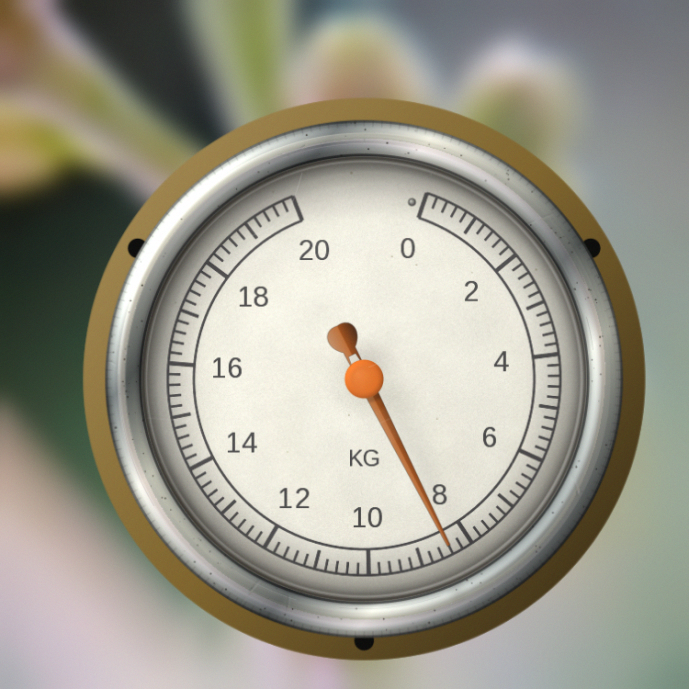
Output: 8.4,kg
